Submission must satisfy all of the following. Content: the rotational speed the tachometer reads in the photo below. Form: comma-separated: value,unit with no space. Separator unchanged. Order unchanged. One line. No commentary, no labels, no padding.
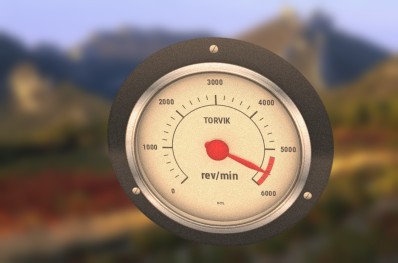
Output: 5600,rpm
